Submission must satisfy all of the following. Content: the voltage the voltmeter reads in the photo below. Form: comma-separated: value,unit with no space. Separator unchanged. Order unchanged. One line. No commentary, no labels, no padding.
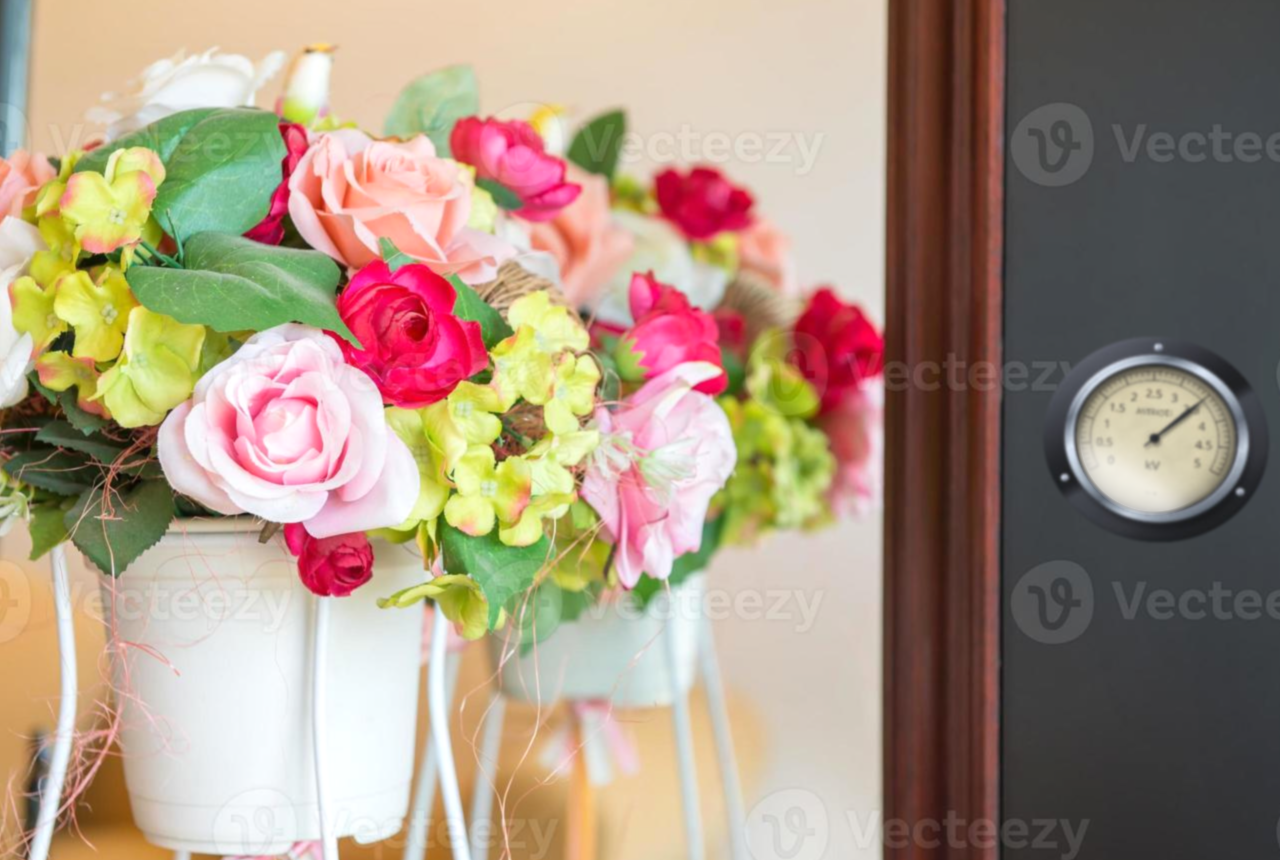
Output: 3.5,kV
